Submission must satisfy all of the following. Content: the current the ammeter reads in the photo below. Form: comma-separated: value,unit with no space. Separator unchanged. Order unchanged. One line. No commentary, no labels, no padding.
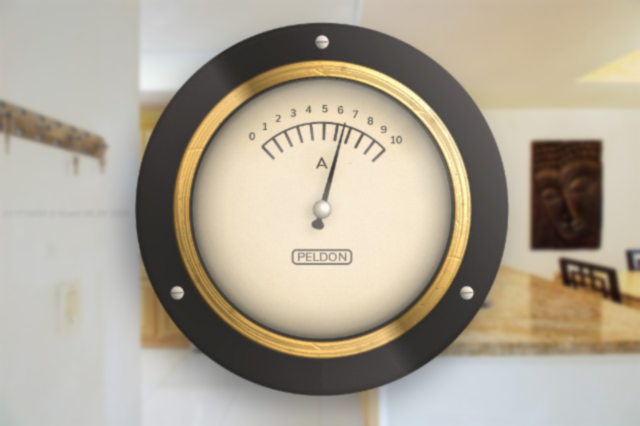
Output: 6.5,A
